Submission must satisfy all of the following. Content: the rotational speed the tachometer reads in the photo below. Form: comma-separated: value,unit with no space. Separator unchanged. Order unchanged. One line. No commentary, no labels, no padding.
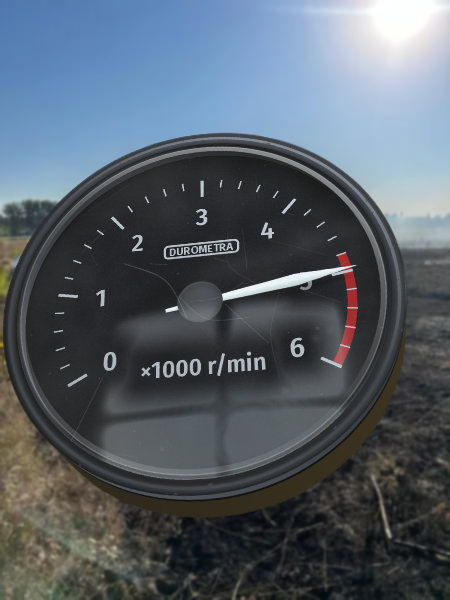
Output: 5000,rpm
